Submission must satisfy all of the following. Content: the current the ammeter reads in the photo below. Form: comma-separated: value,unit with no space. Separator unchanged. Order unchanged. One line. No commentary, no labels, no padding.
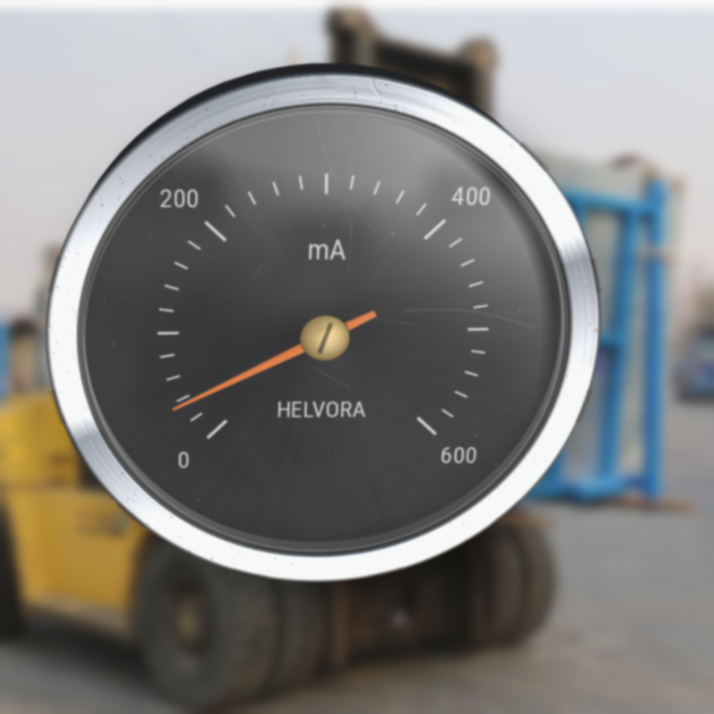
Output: 40,mA
